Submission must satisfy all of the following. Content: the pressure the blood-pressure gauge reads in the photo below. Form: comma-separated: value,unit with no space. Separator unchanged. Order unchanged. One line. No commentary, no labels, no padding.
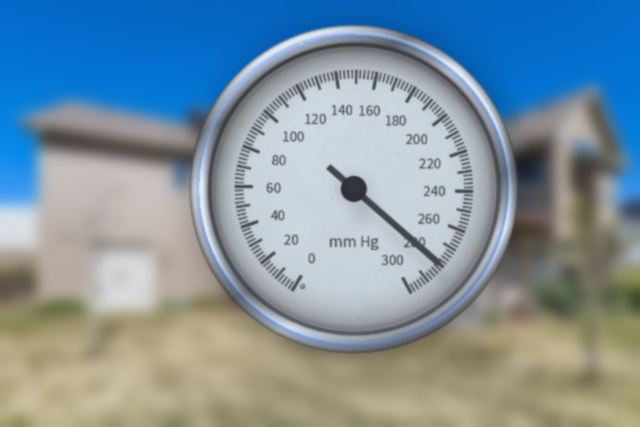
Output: 280,mmHg
